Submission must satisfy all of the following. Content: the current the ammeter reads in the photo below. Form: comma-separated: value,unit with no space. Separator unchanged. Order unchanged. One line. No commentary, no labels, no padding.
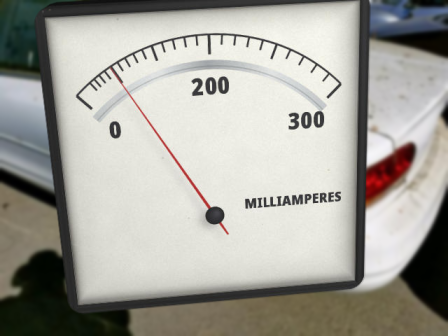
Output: 100,mA
